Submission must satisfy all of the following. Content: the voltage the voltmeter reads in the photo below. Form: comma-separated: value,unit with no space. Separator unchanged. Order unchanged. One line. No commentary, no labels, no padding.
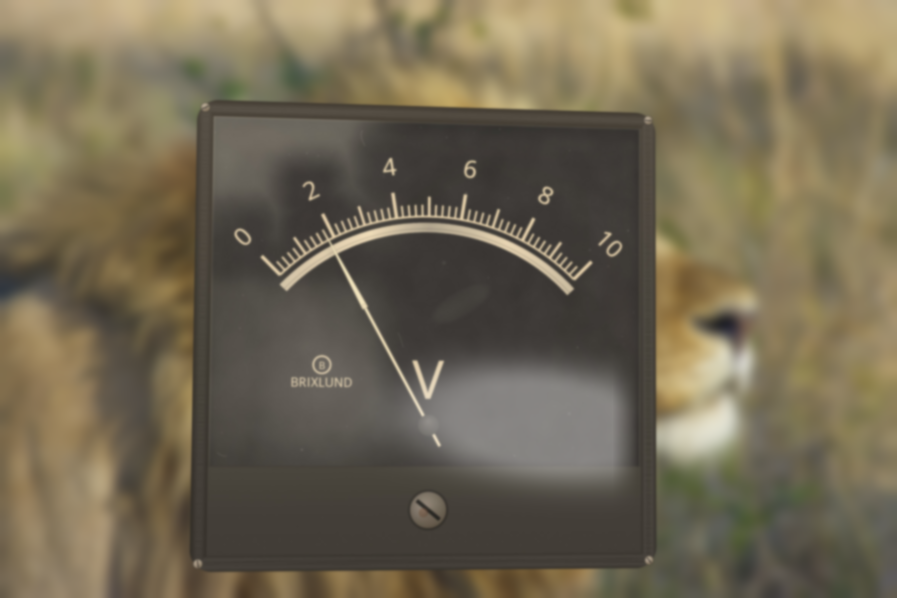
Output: 1.8,V
